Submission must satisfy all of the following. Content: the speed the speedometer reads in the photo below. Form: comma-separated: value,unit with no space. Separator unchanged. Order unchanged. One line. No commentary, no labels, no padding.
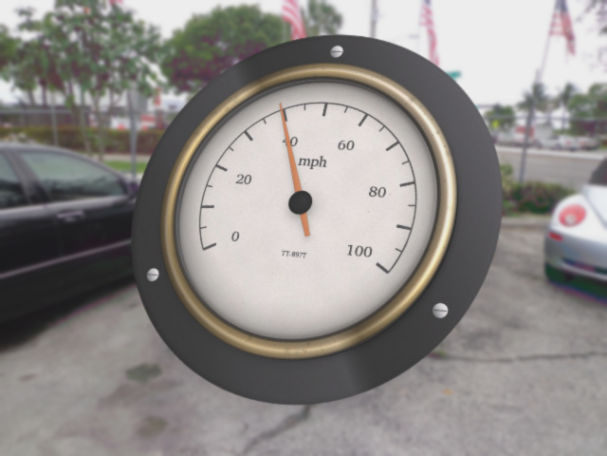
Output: 40,mph
